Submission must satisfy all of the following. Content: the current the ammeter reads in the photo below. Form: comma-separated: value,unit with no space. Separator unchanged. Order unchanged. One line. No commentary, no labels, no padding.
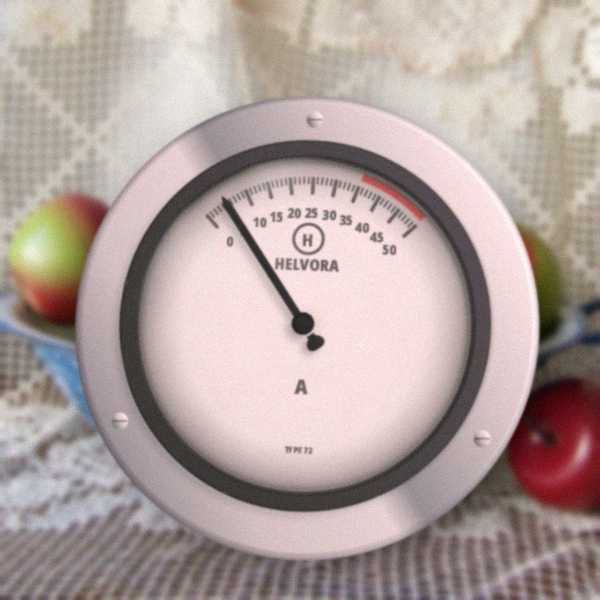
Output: 5,A
